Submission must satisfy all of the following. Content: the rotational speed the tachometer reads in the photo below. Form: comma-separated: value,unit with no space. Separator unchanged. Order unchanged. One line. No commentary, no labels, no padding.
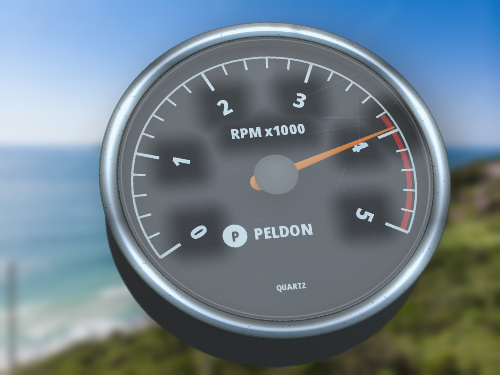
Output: 4000,rpm
